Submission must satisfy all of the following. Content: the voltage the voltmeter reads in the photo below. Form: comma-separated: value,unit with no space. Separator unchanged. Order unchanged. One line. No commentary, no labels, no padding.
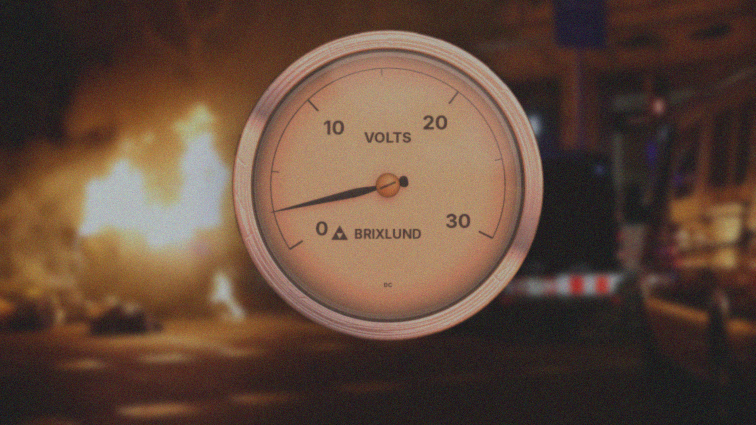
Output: 2.5,V
